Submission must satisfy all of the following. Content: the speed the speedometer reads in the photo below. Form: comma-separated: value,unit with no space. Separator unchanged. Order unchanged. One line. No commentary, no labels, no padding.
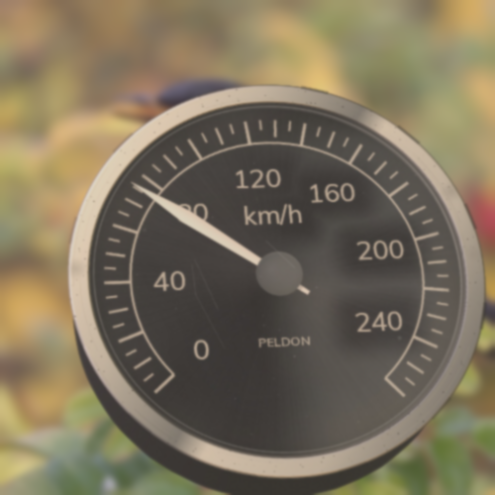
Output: 75,km/h
